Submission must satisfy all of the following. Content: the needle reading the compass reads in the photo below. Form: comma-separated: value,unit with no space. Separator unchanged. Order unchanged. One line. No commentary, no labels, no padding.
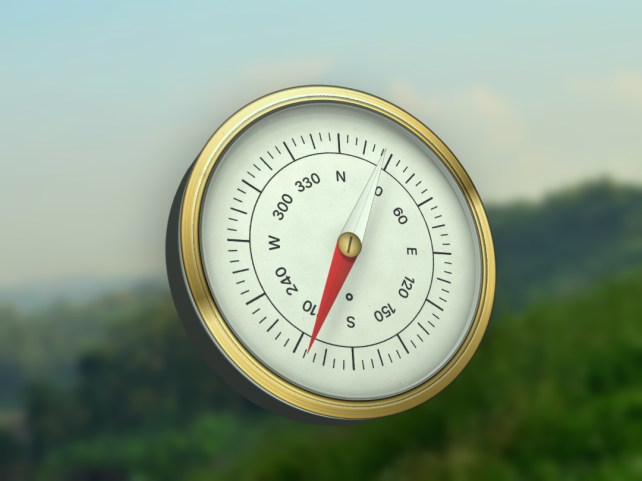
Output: 205,°
